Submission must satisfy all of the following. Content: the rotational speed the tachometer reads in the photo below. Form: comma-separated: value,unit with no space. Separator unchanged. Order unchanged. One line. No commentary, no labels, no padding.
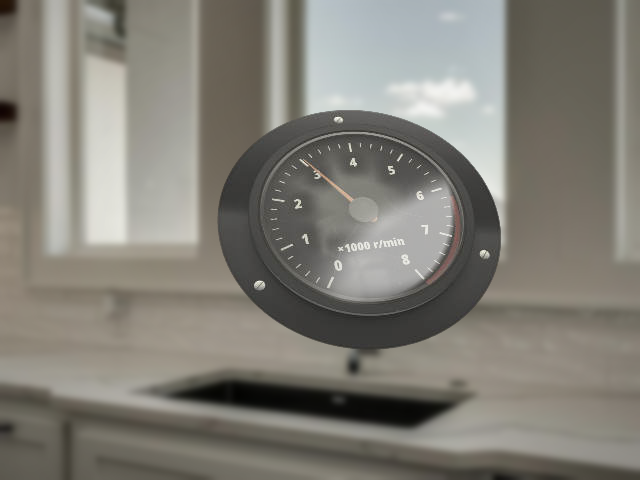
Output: 3000,rpm
